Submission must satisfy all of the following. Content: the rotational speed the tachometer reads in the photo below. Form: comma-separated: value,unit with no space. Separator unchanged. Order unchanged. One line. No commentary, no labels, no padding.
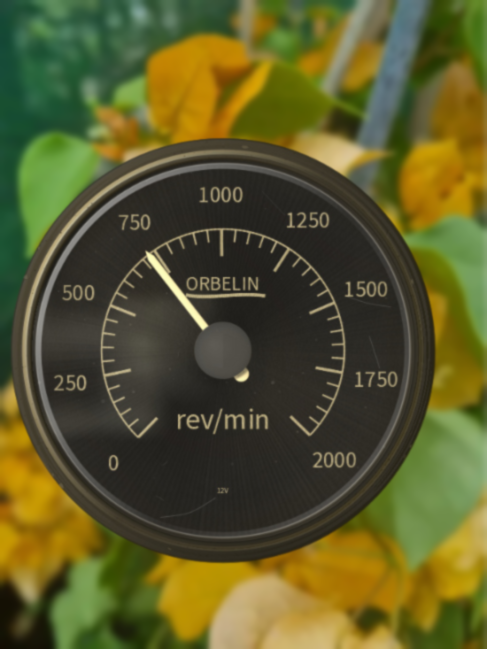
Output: 725,rpm
